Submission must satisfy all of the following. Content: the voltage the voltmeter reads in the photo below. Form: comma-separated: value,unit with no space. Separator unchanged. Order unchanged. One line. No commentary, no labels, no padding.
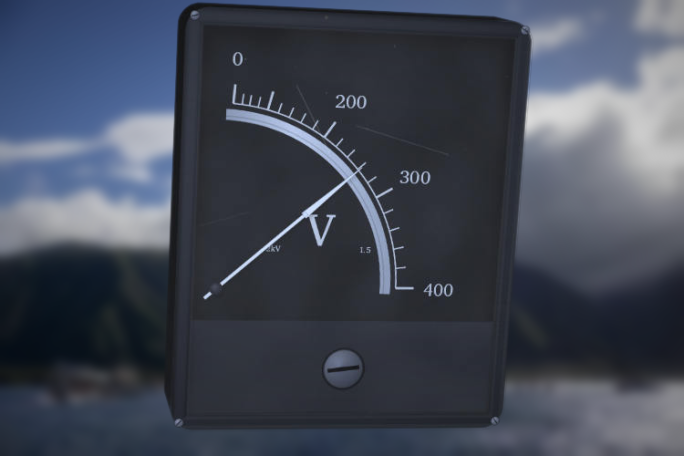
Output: 260,V
